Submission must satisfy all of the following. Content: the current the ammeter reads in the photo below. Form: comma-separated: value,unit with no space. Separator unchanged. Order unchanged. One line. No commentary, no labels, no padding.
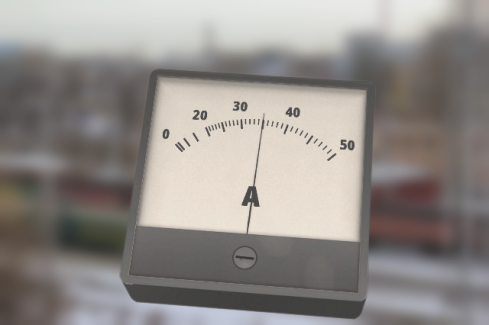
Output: 35,A
